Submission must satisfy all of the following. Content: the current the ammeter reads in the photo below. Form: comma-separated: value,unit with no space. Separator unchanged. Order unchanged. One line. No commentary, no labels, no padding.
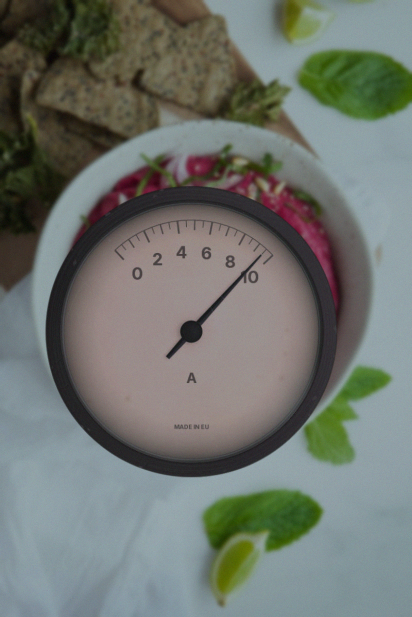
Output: 9.5,A
